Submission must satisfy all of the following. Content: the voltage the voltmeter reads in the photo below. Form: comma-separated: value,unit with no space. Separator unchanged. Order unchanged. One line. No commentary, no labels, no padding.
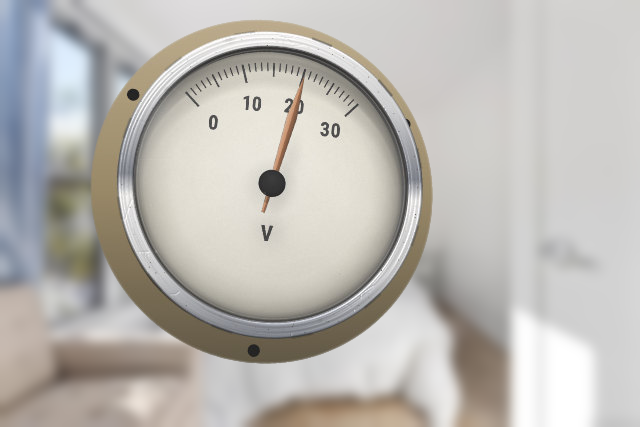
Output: 20,V
